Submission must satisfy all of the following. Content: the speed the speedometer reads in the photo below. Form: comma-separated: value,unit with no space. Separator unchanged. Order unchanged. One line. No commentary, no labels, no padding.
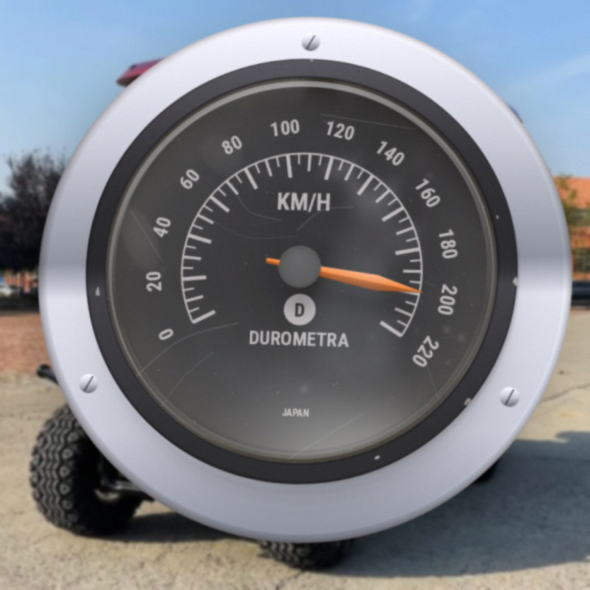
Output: 200,km/h
